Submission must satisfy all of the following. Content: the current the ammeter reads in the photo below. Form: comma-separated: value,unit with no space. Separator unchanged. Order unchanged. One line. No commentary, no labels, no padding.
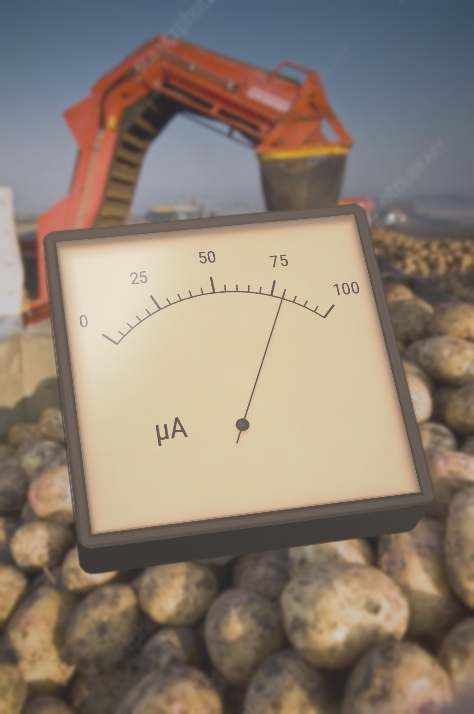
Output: 80,µA
